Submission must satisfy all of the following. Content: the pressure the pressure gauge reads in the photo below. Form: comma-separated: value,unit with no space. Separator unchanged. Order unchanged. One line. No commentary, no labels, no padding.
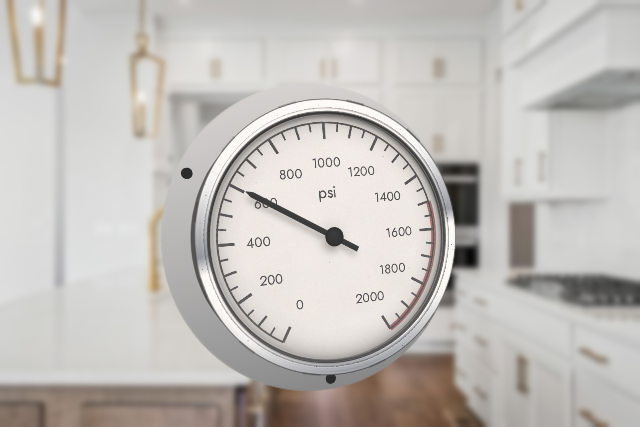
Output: 600,psi
